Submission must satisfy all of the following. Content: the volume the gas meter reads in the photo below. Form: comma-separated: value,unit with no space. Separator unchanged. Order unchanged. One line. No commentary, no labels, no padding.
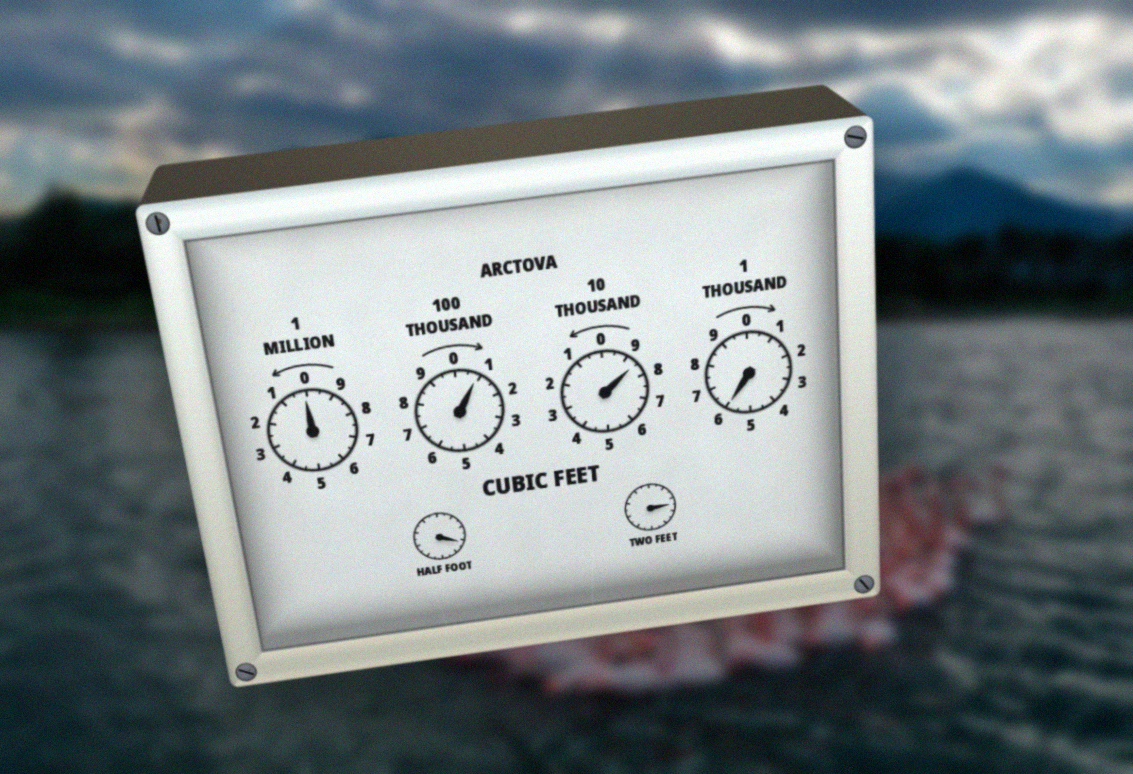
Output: 8600,ft³
